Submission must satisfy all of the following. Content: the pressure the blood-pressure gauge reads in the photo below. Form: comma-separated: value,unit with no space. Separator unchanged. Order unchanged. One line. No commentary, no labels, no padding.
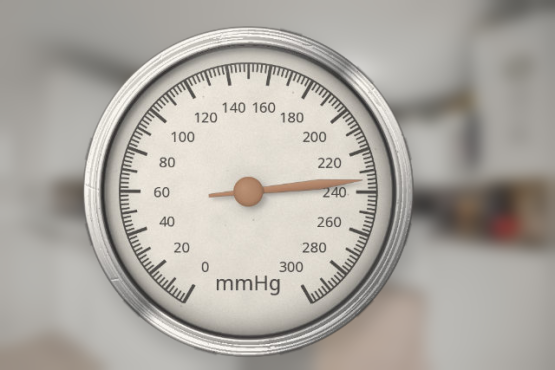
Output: 234,mmHg
